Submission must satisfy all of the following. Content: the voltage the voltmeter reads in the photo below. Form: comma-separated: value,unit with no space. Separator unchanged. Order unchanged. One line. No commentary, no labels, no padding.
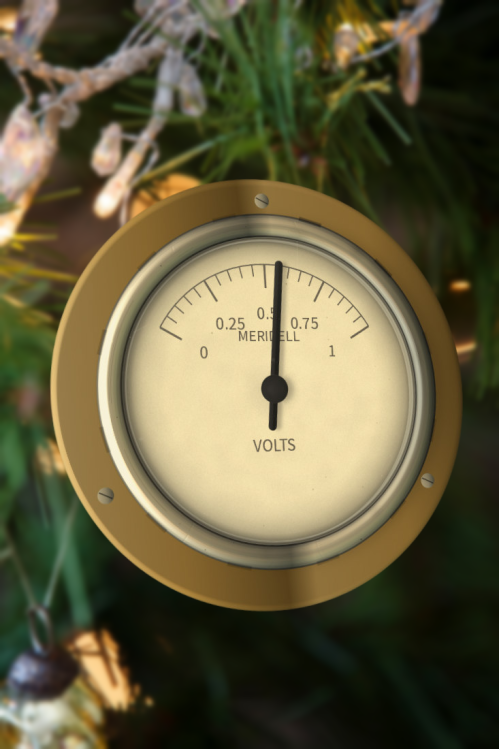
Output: 0.55,V
